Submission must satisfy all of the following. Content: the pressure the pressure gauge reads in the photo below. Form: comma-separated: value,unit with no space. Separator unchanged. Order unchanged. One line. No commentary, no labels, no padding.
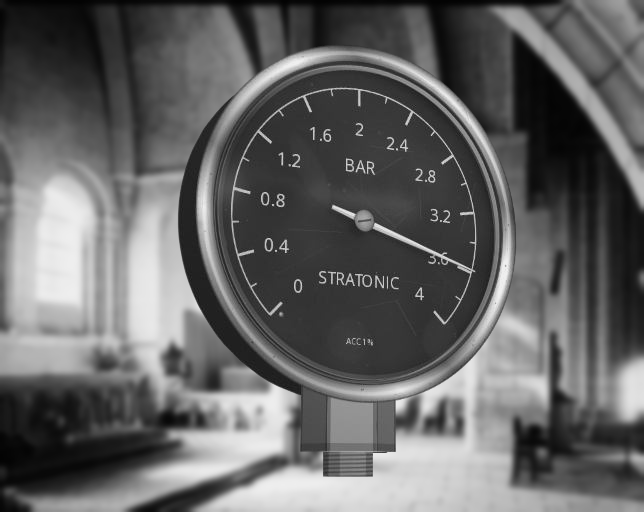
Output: 3.6,bar
